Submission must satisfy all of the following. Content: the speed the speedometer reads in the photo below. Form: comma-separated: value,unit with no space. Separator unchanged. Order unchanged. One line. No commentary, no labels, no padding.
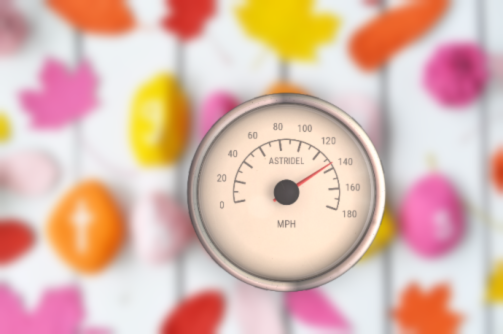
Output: 135,mph
